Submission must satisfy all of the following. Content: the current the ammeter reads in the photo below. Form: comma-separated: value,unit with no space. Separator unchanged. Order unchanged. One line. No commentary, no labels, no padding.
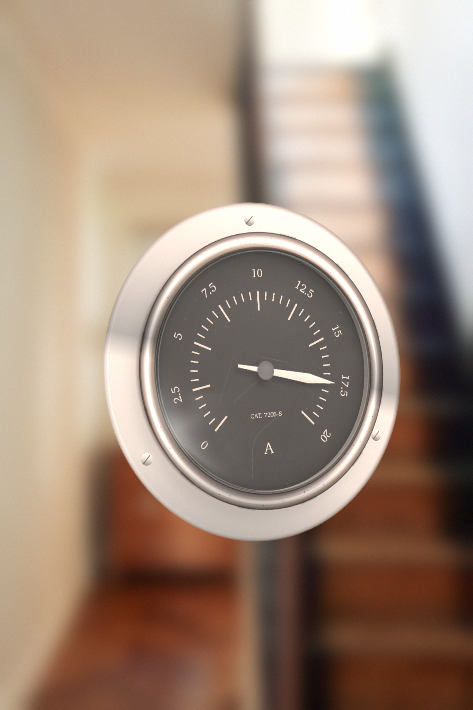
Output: 17.5,A
